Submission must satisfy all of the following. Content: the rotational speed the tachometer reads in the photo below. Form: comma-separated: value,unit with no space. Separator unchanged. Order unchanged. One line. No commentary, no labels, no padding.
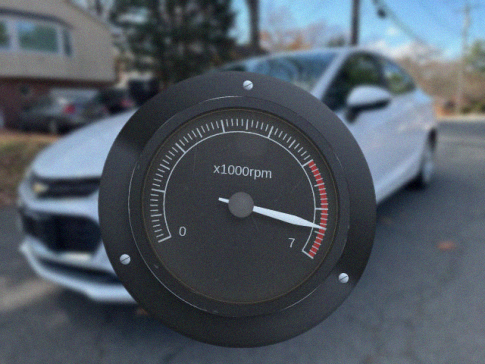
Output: 6400,rpm
